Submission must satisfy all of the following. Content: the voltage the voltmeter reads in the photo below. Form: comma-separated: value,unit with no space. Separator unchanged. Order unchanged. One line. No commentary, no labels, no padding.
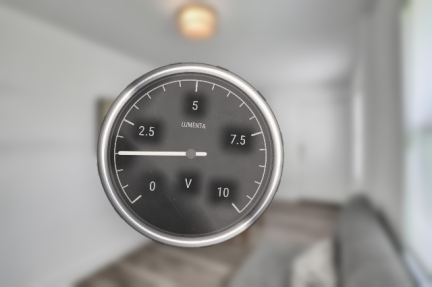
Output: 1.5,V
